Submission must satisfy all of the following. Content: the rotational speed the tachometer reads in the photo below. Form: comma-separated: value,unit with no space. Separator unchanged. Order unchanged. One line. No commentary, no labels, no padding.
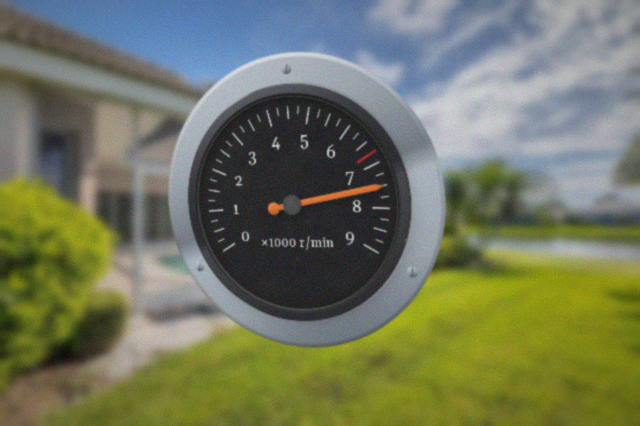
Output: 7500,rpm
